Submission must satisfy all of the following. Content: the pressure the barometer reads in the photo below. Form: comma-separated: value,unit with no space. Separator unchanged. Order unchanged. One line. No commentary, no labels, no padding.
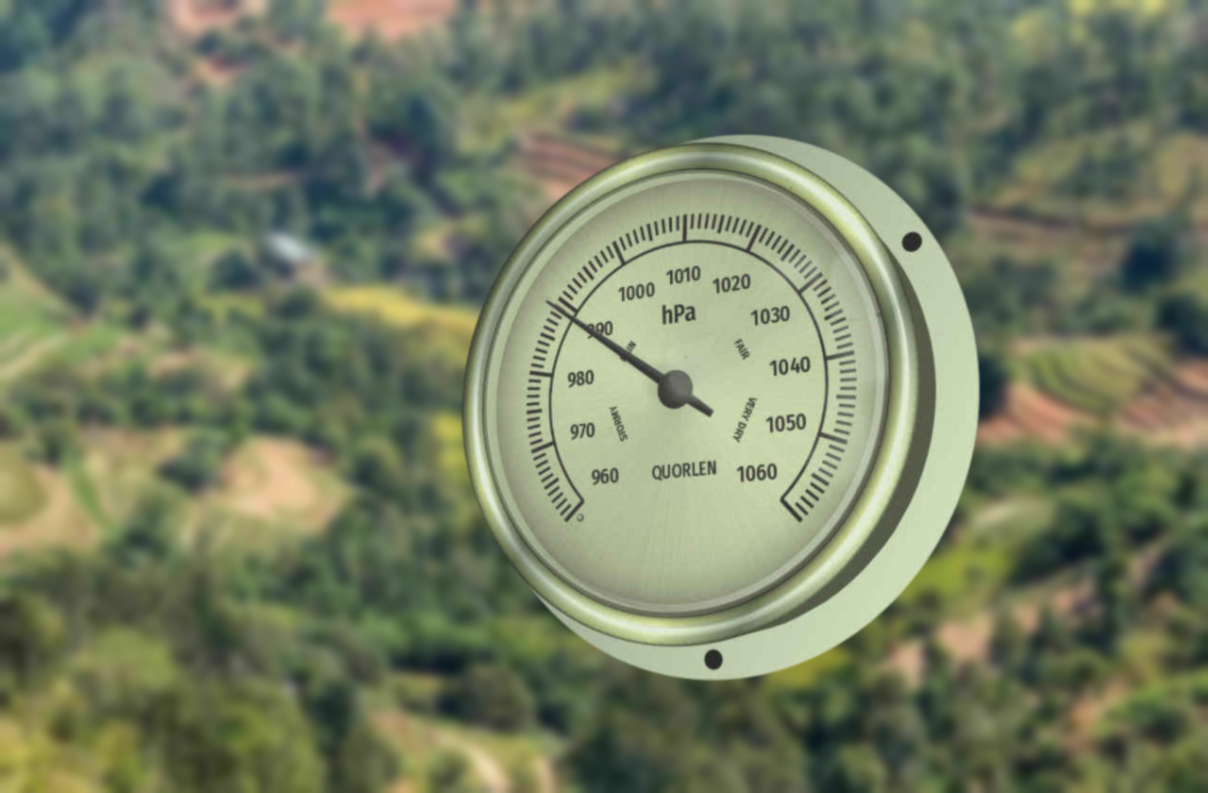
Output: 989,hPa
